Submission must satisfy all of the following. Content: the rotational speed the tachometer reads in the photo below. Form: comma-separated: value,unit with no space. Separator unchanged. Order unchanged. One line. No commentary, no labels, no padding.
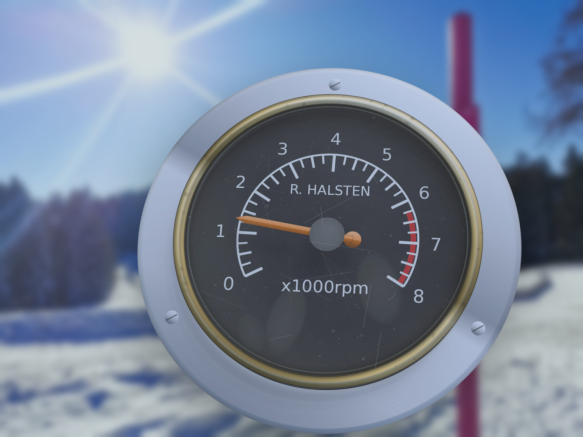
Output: 1250,rpm
